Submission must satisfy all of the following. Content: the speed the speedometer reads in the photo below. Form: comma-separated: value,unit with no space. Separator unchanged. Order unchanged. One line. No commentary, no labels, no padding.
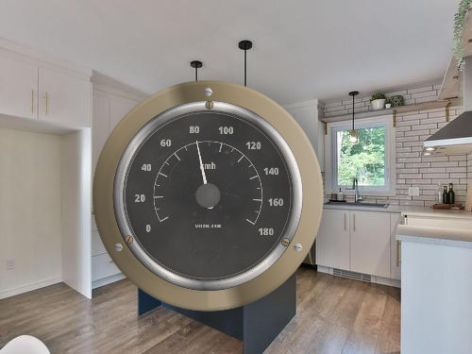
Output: 80,km/h
